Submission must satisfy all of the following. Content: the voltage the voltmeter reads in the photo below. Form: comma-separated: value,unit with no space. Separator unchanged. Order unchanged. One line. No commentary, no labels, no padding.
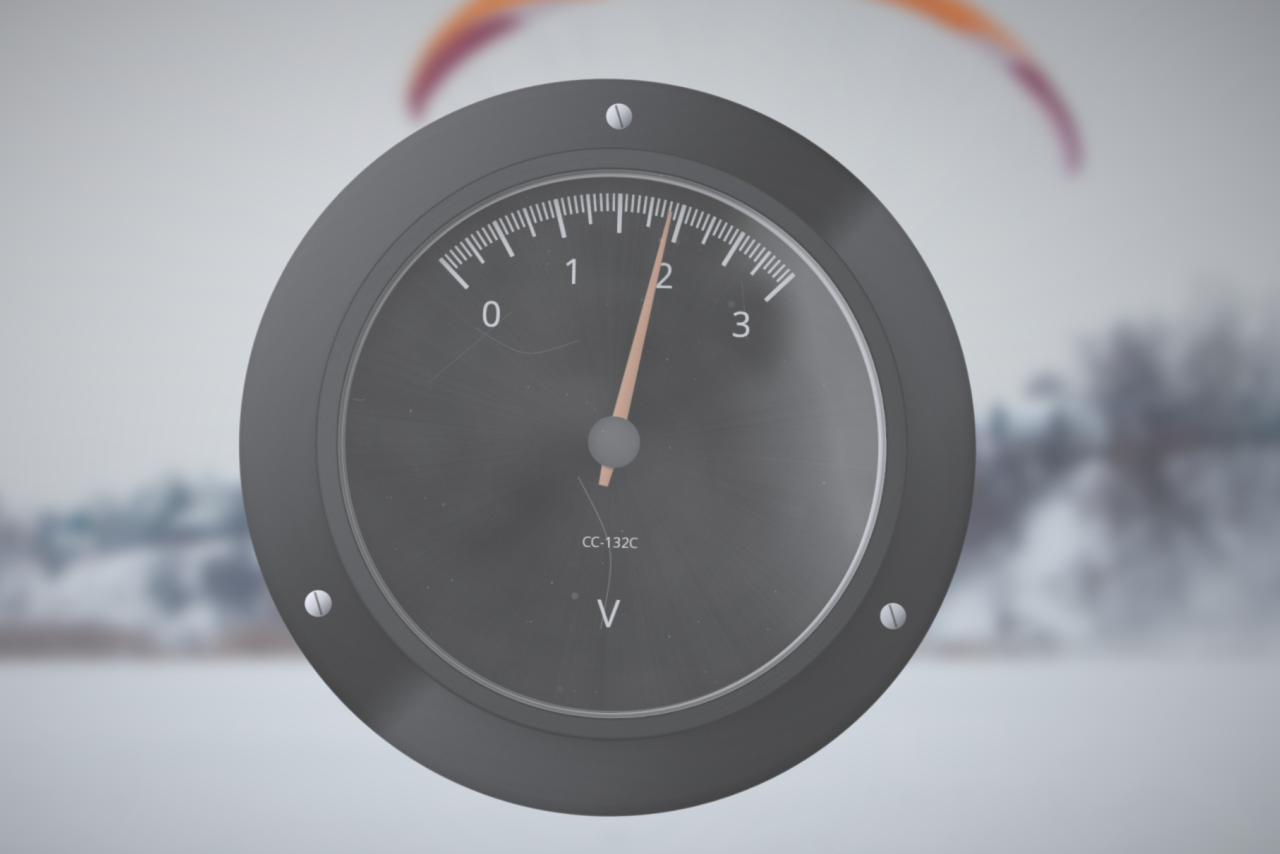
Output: 1.9,V
